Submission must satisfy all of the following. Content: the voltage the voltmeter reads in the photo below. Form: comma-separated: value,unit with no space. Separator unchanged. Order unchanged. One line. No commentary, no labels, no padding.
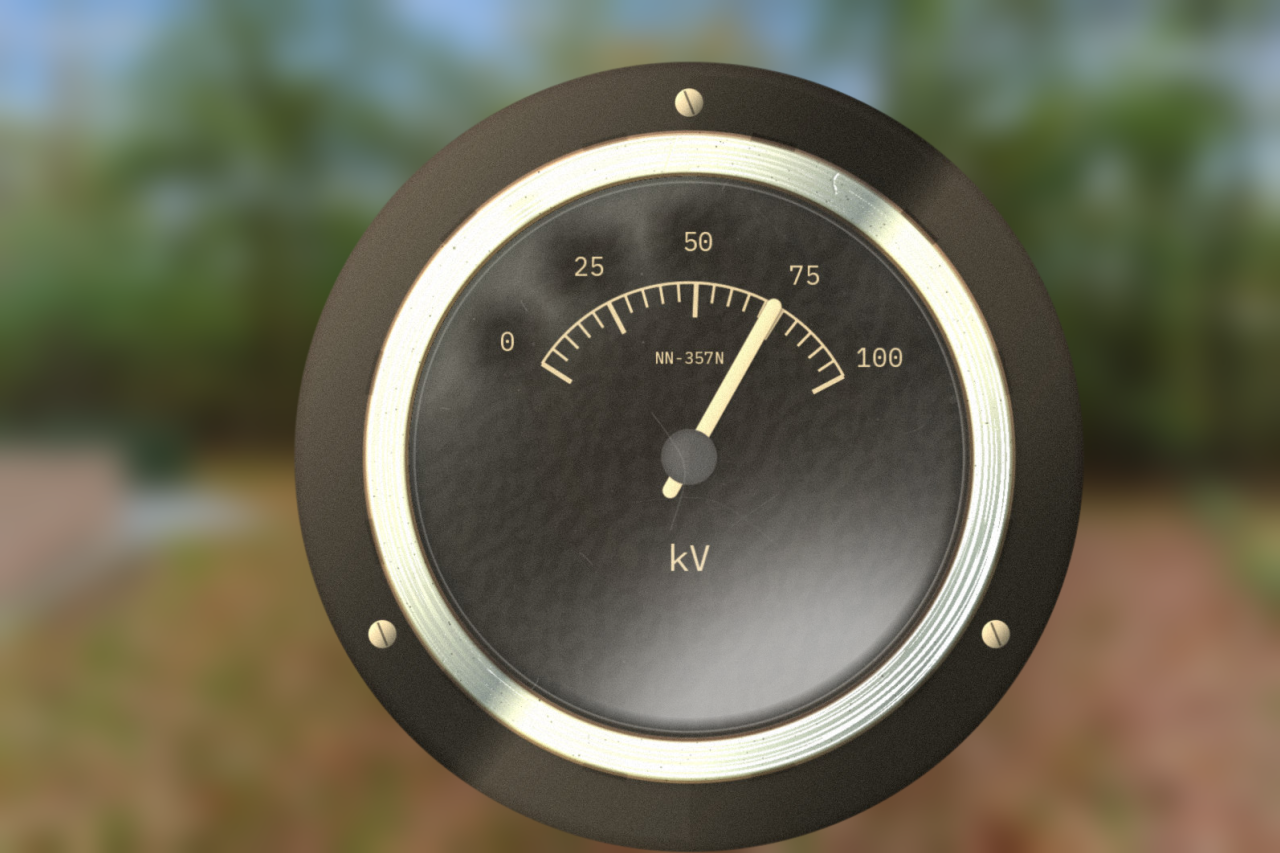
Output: 72.5,kV
